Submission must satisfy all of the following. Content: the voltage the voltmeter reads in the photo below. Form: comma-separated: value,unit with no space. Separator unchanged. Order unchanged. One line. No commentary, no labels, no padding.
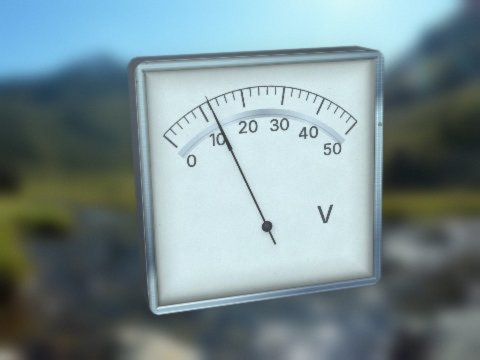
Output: 12,V
